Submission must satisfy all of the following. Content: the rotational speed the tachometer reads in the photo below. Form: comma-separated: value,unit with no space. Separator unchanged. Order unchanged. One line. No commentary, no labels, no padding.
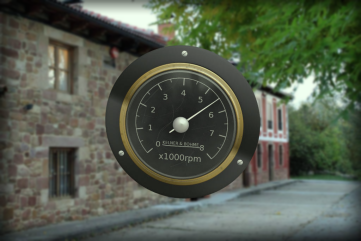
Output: 5500,rpm
